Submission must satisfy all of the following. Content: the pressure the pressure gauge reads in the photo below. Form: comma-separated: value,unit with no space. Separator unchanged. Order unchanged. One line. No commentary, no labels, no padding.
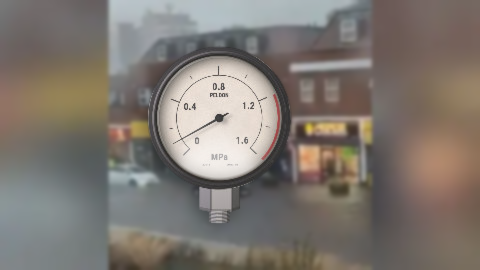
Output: 0.1,MPa
